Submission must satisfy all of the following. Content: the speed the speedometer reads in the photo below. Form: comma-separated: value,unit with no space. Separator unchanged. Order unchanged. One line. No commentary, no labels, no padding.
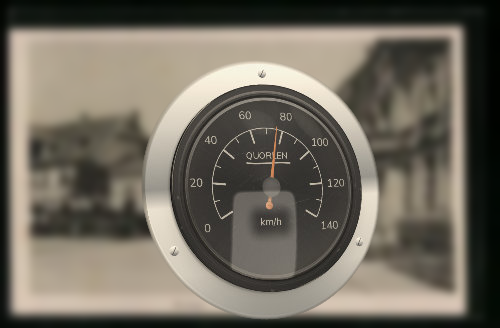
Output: 75,km/h
